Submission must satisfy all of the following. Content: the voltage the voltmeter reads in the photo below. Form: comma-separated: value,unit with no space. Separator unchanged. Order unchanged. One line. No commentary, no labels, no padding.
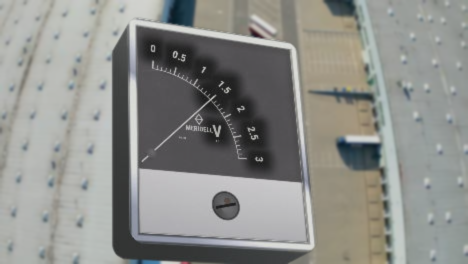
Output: 1.5,V
